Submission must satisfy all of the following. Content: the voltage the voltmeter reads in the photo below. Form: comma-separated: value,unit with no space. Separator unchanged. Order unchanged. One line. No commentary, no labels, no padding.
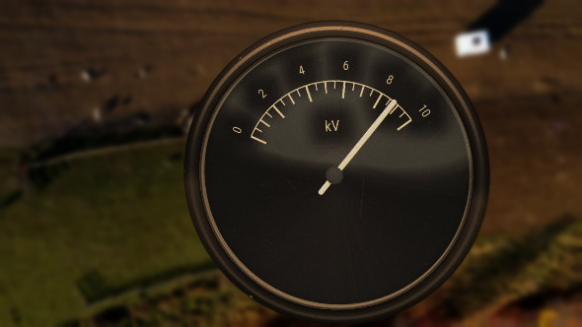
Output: 8.75,kV
